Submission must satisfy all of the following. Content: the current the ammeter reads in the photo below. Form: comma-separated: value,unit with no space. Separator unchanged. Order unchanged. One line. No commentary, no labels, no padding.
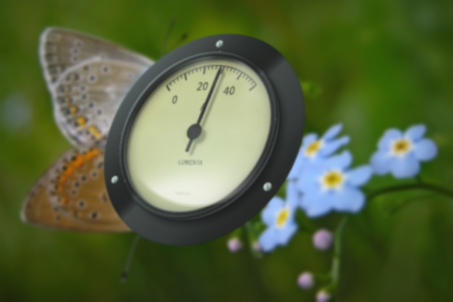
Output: 30,A
